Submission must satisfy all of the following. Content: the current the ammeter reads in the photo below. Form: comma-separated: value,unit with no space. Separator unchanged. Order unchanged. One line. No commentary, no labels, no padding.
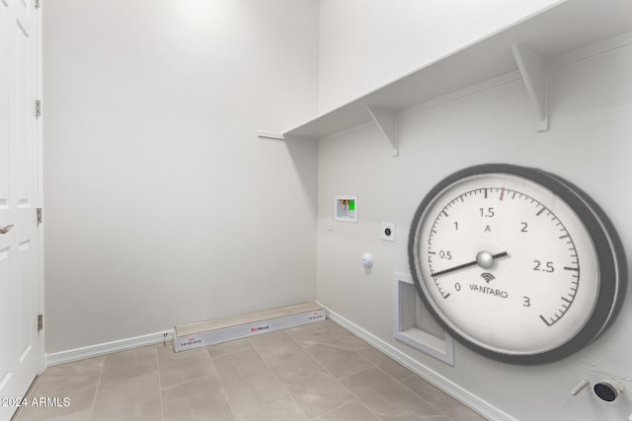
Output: 0.25,A
